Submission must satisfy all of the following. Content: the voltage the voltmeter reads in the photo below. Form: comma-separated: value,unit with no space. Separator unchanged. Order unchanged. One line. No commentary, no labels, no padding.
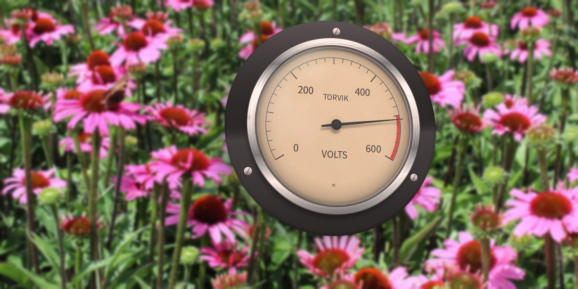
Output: 510,V
